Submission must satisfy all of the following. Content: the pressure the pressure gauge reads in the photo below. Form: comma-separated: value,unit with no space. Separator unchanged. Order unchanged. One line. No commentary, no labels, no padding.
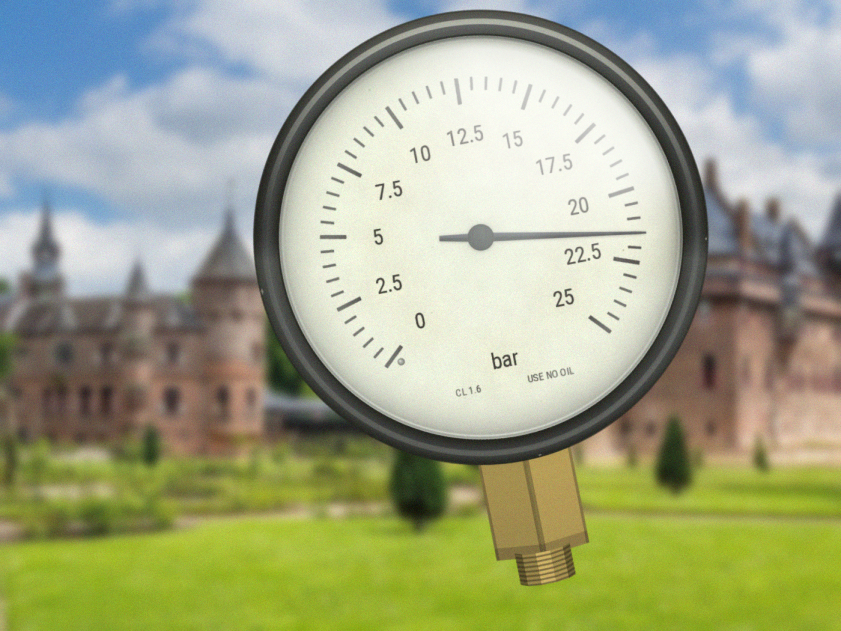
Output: 21.5,bar
